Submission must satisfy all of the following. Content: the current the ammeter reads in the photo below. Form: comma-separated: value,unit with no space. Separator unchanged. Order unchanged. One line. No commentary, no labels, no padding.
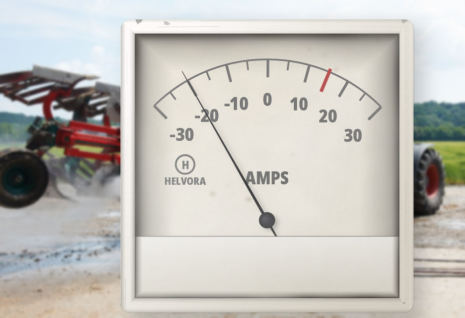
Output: -20,A
